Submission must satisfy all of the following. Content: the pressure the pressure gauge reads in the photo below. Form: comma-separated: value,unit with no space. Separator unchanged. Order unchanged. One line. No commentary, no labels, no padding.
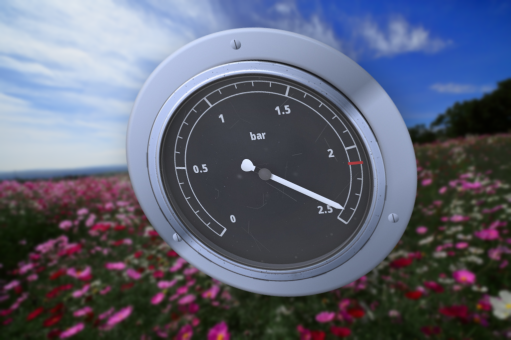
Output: 2.4,bar
